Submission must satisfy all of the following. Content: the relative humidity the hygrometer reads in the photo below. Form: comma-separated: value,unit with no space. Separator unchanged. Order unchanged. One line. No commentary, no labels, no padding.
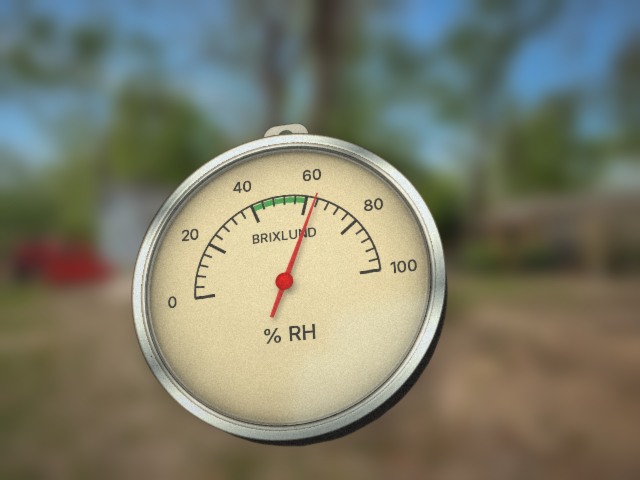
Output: 64,%
